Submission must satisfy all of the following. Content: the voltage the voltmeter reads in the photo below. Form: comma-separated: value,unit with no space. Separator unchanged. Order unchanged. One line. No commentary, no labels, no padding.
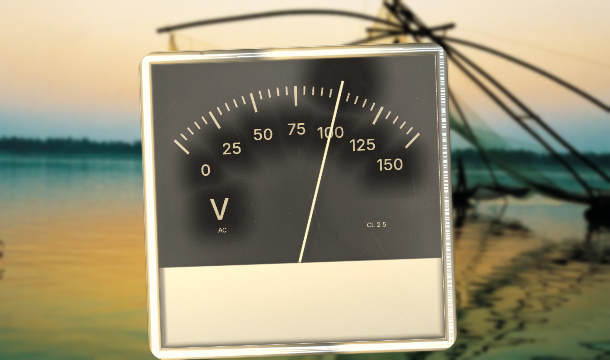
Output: 100,V
